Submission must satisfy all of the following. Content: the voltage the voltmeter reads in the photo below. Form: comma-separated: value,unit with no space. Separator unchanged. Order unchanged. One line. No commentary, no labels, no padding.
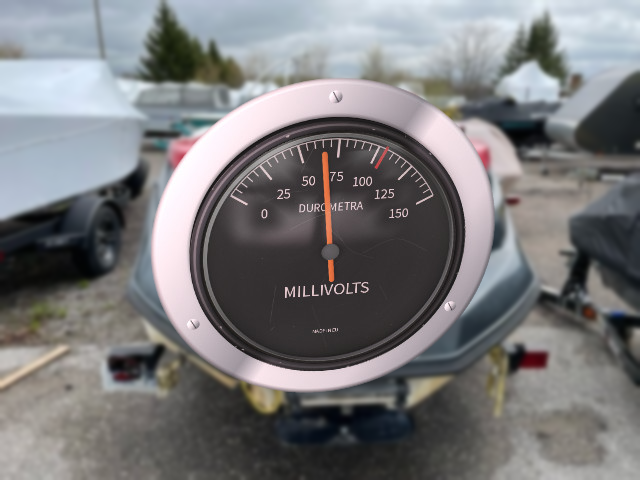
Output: 65,mV
